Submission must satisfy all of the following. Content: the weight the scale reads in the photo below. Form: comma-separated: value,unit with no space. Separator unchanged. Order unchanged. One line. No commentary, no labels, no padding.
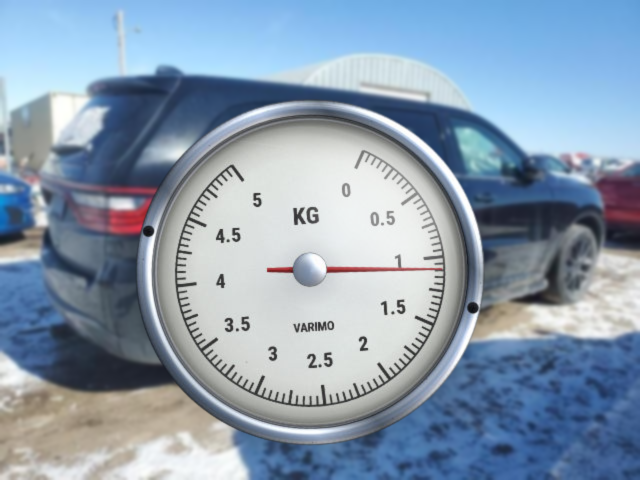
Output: 1.1,kg
